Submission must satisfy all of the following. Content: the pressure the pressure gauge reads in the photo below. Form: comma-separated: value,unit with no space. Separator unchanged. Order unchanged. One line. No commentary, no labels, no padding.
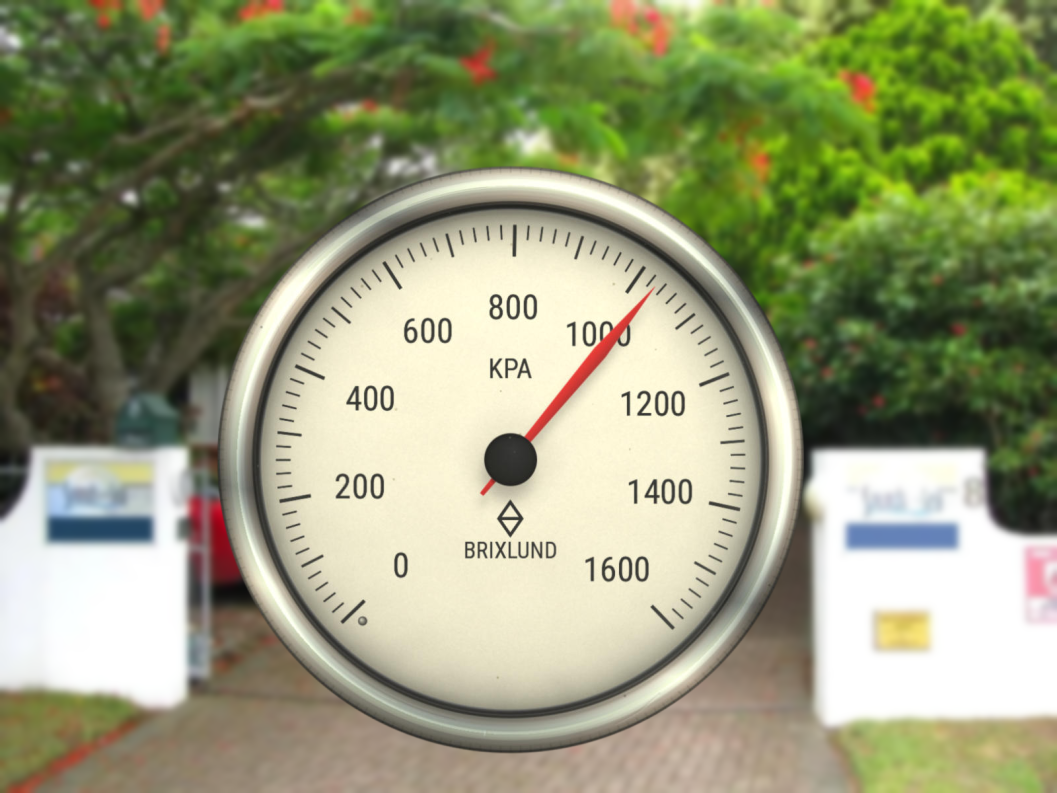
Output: 1030,kPa
